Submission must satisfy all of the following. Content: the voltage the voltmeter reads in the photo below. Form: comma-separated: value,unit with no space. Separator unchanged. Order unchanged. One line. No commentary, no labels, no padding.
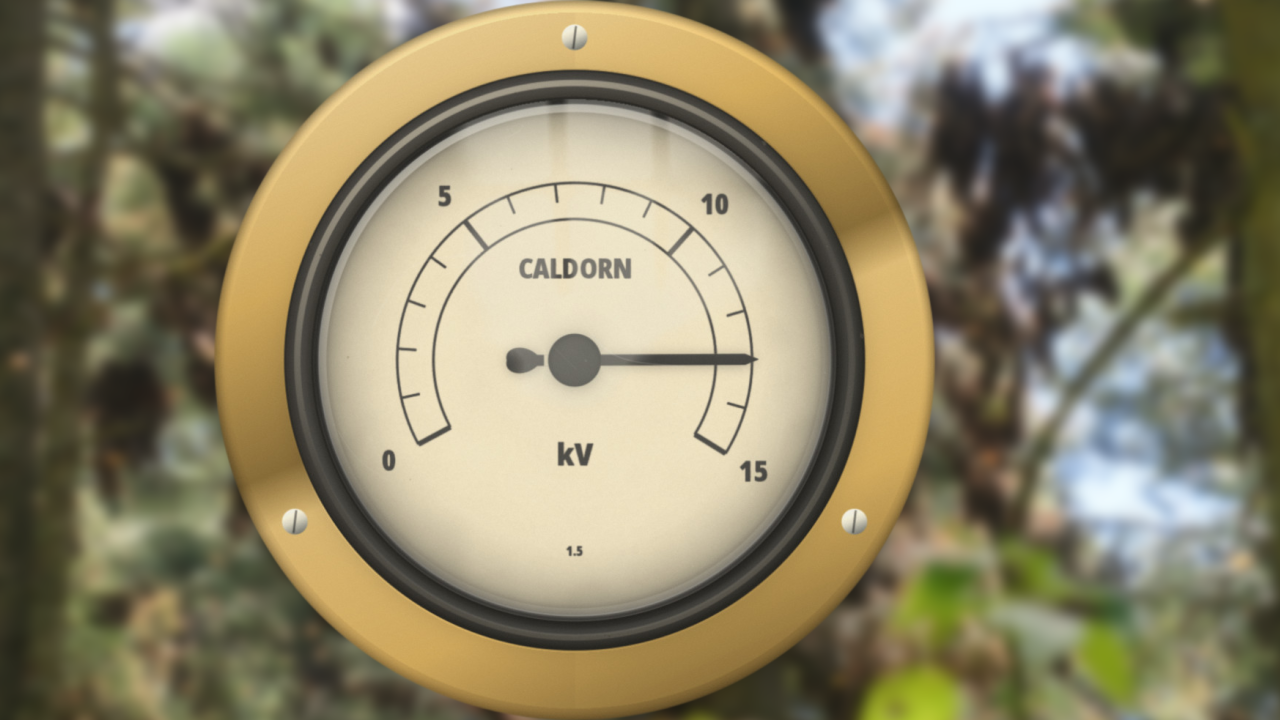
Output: 13,kV
